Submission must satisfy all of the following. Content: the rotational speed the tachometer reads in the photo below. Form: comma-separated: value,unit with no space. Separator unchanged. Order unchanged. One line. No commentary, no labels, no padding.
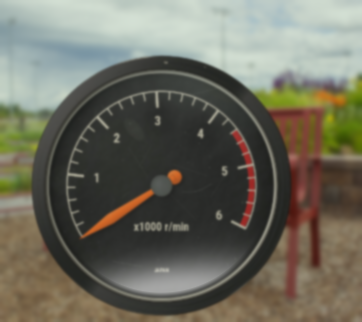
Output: 0,rpm
